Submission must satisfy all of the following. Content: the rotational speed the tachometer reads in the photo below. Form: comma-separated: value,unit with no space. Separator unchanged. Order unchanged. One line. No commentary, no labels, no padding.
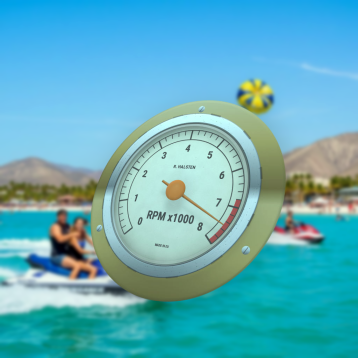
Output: 7500,rpm
